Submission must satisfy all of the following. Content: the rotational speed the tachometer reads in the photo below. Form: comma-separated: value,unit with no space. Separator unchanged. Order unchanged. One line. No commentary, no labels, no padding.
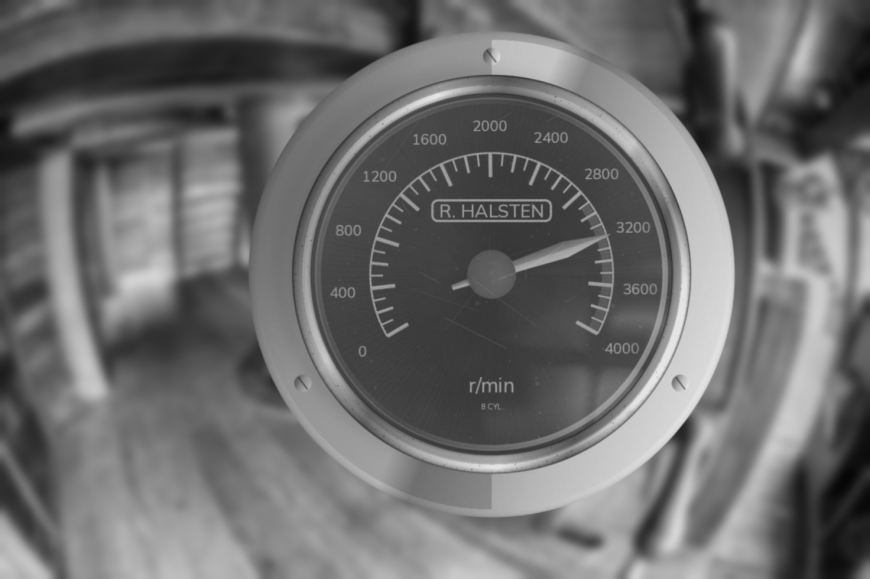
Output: 3200,rpm
